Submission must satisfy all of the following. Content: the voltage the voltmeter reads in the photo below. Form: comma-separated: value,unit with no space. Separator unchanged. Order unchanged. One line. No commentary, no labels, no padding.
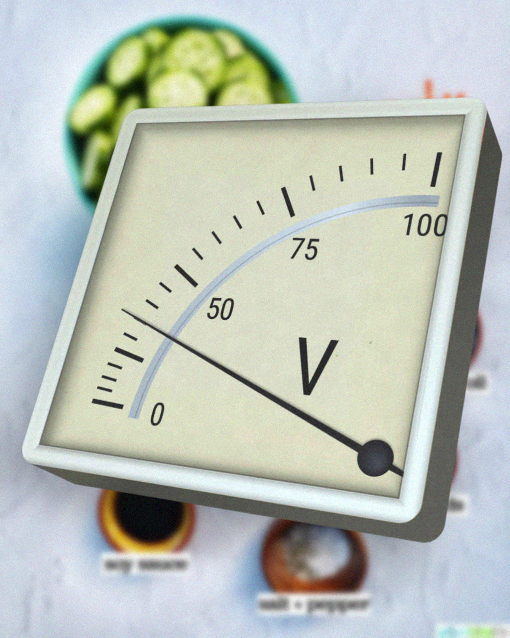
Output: 35,V
